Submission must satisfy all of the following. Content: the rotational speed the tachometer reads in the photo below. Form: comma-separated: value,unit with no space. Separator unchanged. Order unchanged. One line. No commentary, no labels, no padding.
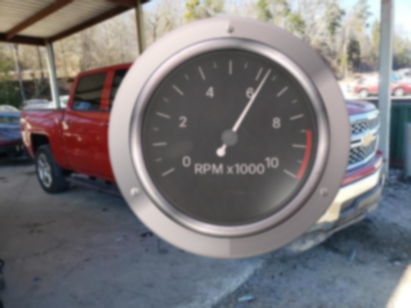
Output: 6250,rpm
